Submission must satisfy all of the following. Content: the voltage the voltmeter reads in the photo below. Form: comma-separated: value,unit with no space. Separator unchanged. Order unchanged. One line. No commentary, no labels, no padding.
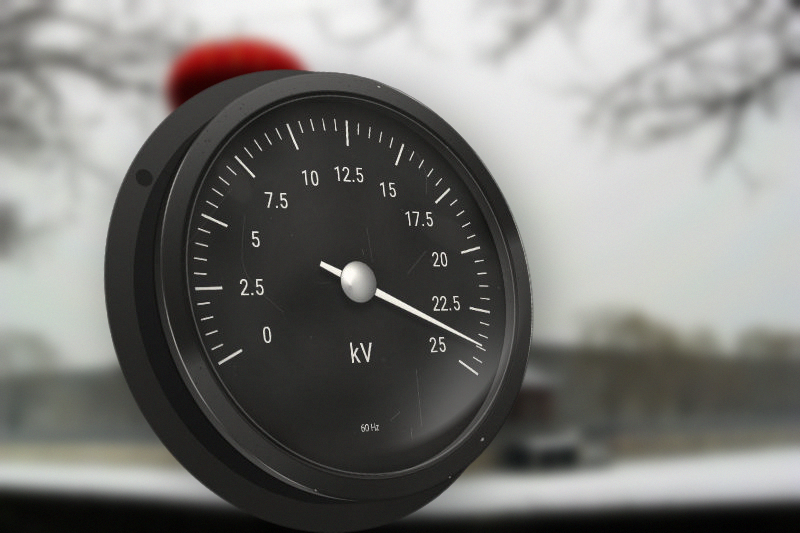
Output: 24,kV
